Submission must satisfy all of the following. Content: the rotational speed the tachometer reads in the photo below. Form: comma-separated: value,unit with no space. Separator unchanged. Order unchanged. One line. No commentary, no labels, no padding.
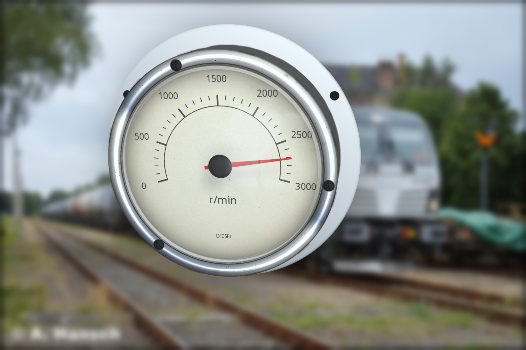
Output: 2700,rpm
